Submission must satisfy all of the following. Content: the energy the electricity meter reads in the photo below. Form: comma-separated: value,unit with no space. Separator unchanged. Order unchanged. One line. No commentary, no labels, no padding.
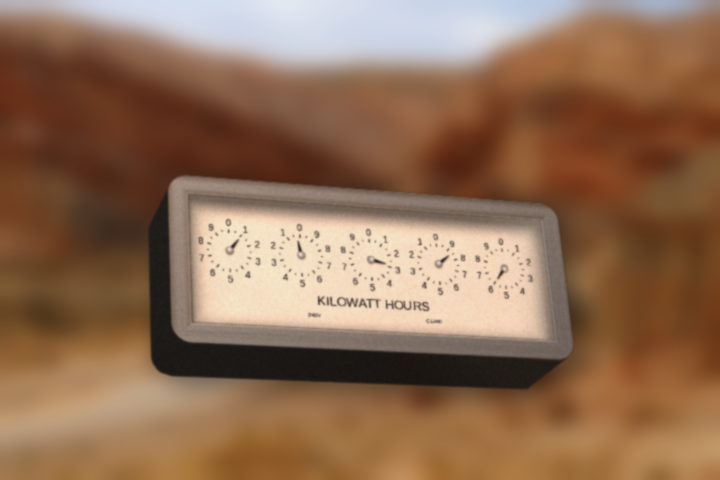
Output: 10286,kWh
